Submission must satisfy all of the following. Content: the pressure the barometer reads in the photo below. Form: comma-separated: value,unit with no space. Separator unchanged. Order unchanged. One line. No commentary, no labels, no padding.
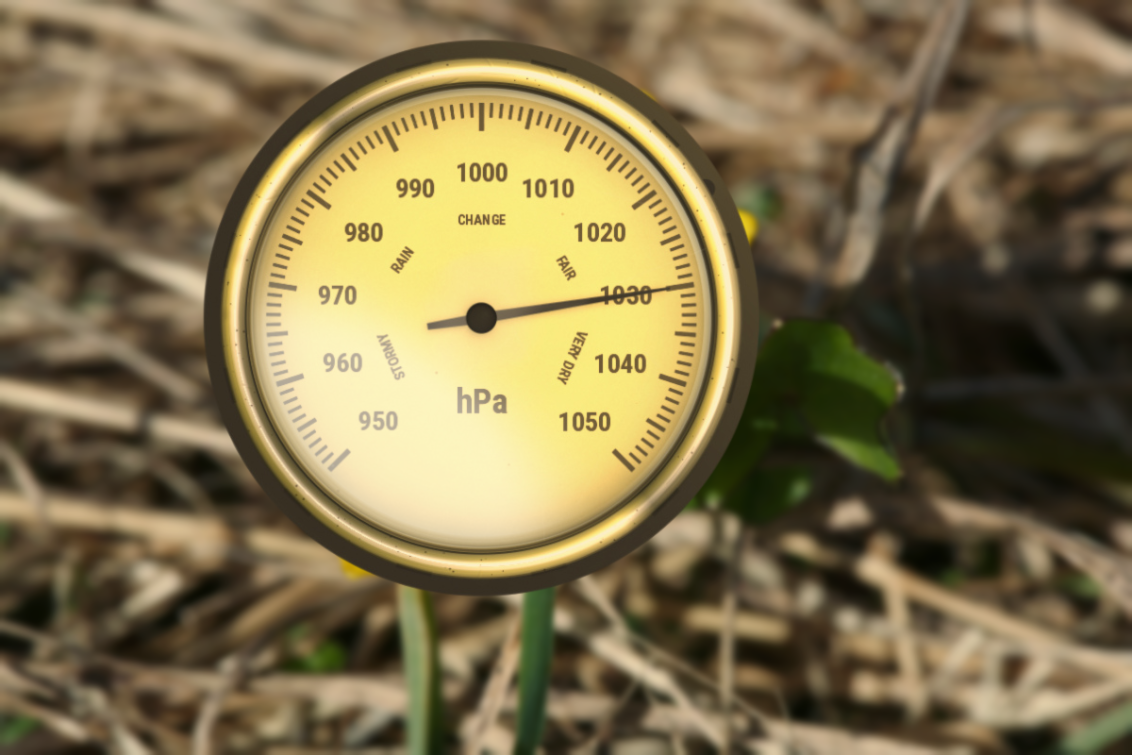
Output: 1030,hPa
